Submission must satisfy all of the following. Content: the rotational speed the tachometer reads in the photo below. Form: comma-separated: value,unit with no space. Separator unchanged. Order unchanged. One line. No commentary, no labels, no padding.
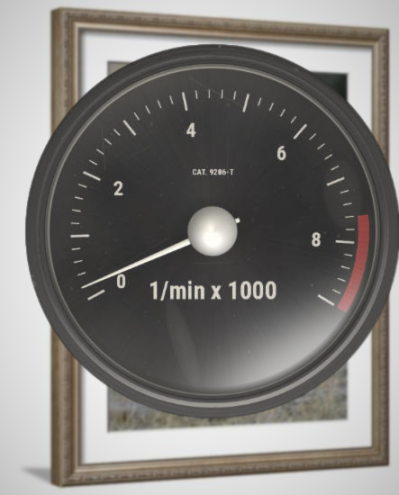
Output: 200,rpm
